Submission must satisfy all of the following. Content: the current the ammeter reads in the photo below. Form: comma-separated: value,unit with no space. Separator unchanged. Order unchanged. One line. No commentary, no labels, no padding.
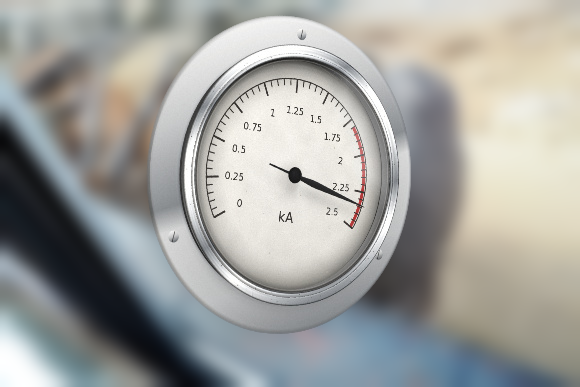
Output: 2.35,kA
